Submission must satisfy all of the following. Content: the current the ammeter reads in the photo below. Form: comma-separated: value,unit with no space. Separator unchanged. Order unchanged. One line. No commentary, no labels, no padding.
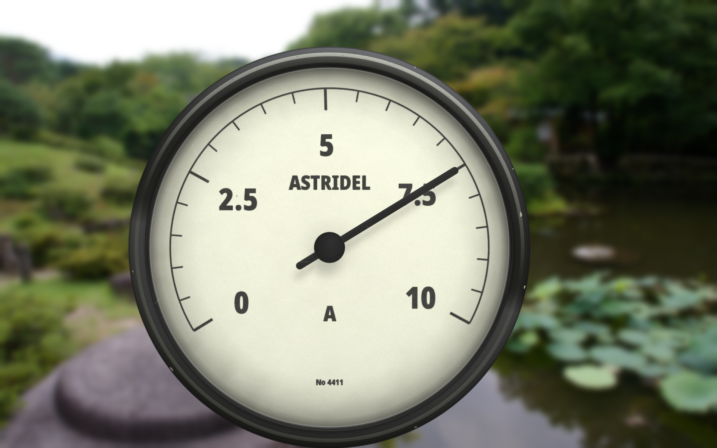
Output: 7.5,A
